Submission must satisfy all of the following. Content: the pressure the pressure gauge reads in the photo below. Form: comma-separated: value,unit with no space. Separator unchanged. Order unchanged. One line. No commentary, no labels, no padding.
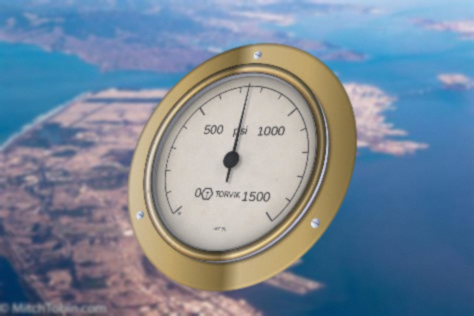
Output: 750,psi
